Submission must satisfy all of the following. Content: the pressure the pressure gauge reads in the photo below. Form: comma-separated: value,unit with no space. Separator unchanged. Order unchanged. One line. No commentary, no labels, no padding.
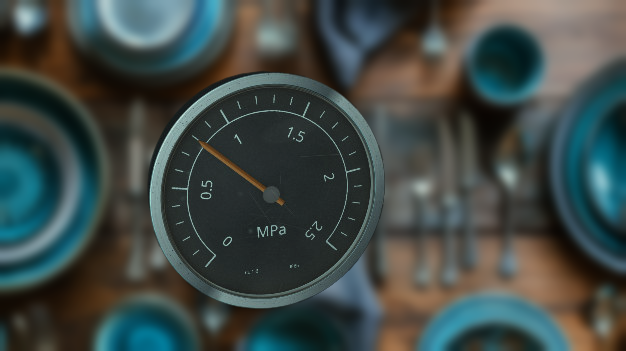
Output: 0.8,MPa
